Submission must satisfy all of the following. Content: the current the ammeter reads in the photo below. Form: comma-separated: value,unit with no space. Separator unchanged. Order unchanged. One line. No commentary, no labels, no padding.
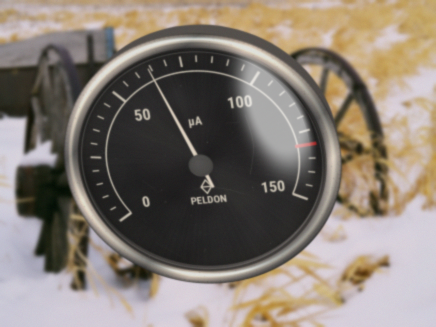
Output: 65,µA
